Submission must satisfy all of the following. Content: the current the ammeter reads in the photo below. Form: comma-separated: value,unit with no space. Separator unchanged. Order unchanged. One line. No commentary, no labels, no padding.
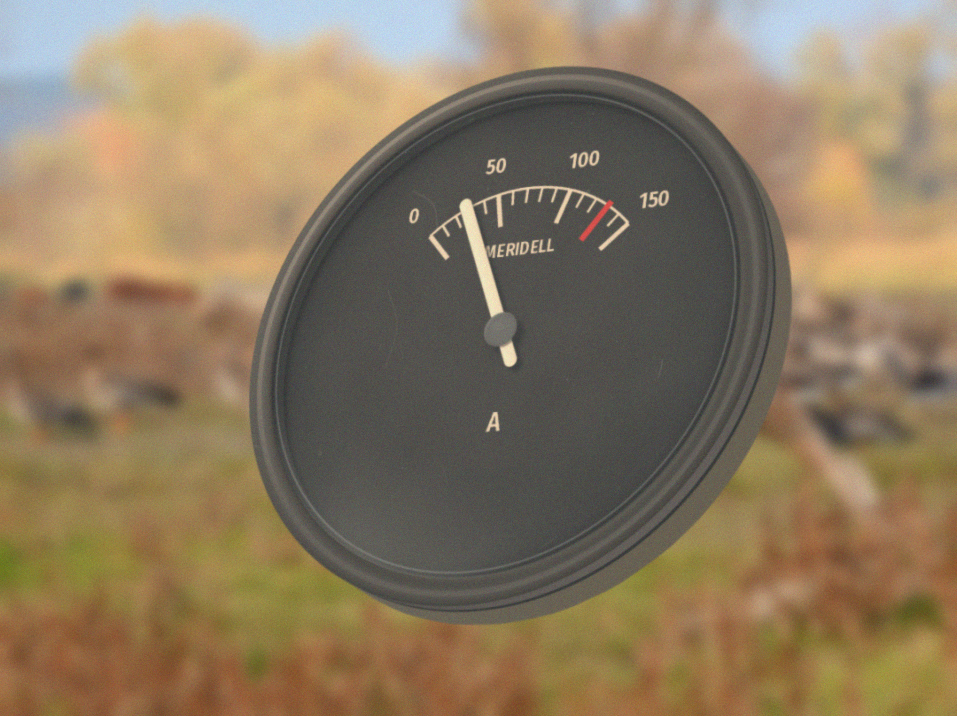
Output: 30,A
